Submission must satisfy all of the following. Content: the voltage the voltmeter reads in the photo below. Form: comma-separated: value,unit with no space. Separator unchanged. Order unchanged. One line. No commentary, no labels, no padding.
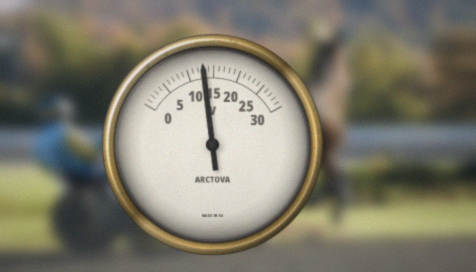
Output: 13,V
